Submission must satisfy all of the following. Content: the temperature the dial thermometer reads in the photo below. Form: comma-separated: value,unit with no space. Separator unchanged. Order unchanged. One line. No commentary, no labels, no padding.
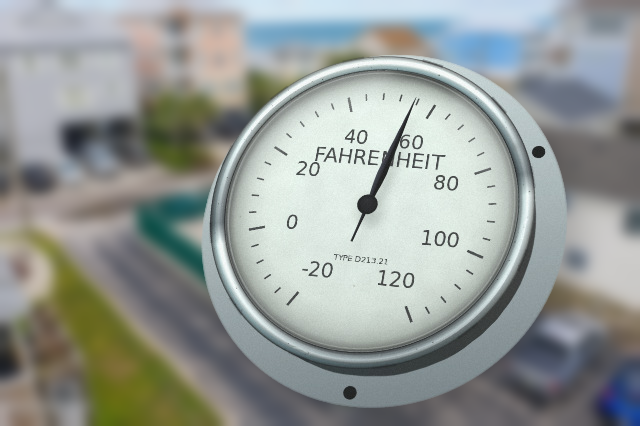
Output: 56,°F
